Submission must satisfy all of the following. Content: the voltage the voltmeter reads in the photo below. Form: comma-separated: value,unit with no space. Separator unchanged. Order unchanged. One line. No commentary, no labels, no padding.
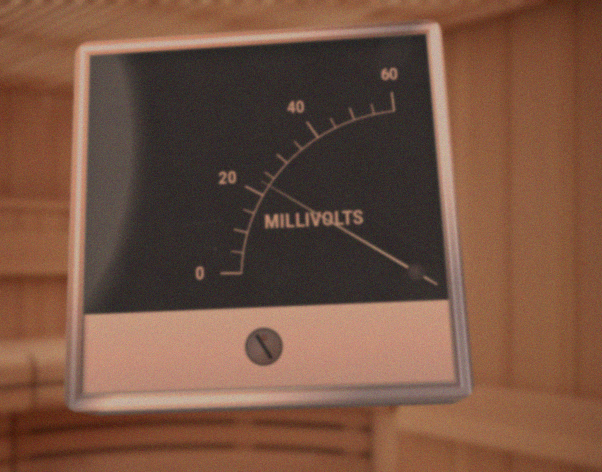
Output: 22.5,mV
